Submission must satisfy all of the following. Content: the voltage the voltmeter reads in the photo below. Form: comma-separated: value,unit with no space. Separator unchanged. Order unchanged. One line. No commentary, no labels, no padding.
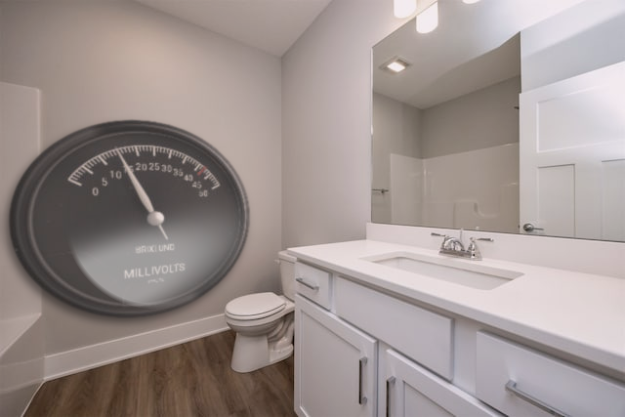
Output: 15,mV
